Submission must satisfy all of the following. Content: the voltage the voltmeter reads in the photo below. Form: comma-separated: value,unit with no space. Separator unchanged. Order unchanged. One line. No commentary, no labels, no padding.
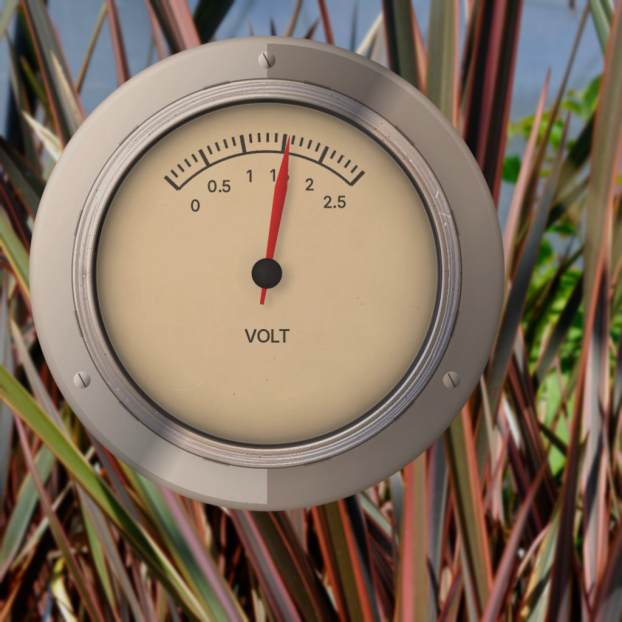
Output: 1.55,V
